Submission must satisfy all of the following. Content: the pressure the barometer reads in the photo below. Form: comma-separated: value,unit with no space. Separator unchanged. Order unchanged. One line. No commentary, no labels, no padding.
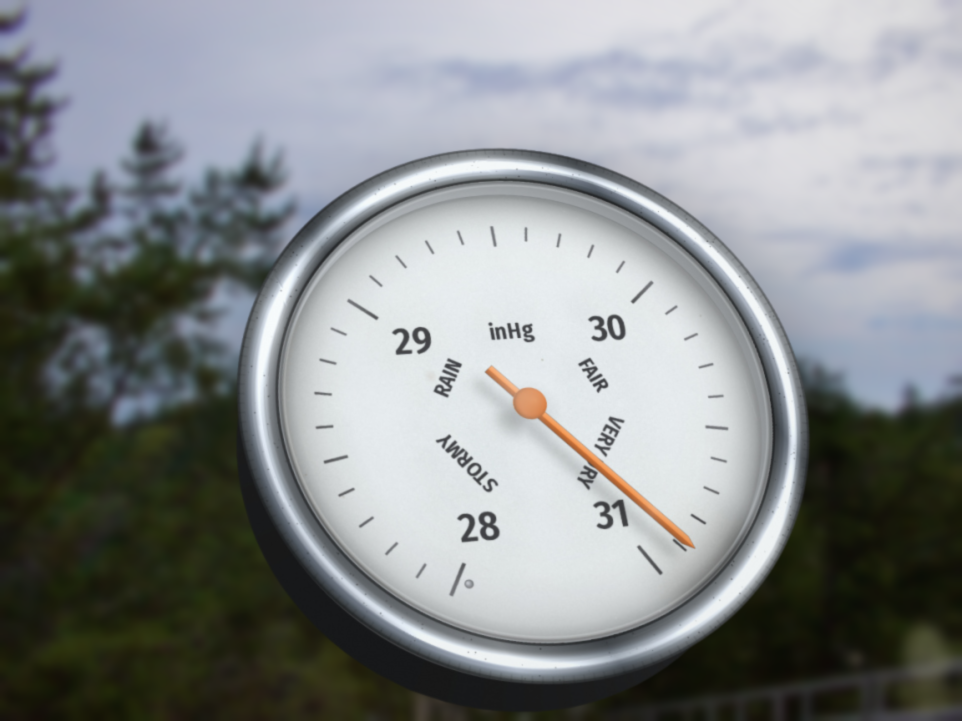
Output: 30.9,inHg
